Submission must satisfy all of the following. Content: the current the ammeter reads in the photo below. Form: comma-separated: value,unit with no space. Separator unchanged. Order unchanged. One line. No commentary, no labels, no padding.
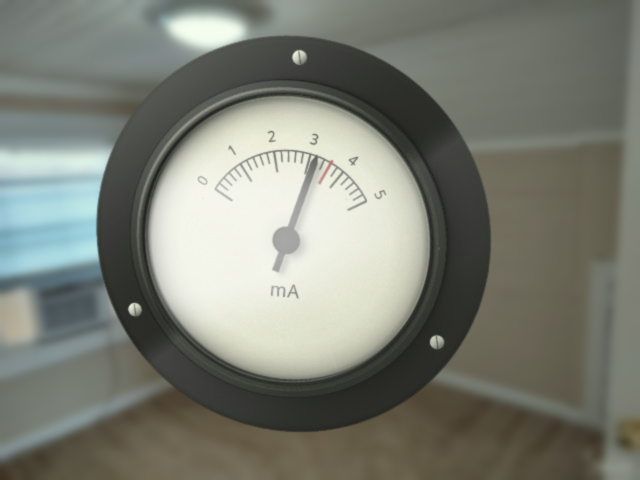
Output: 3.2,mA
